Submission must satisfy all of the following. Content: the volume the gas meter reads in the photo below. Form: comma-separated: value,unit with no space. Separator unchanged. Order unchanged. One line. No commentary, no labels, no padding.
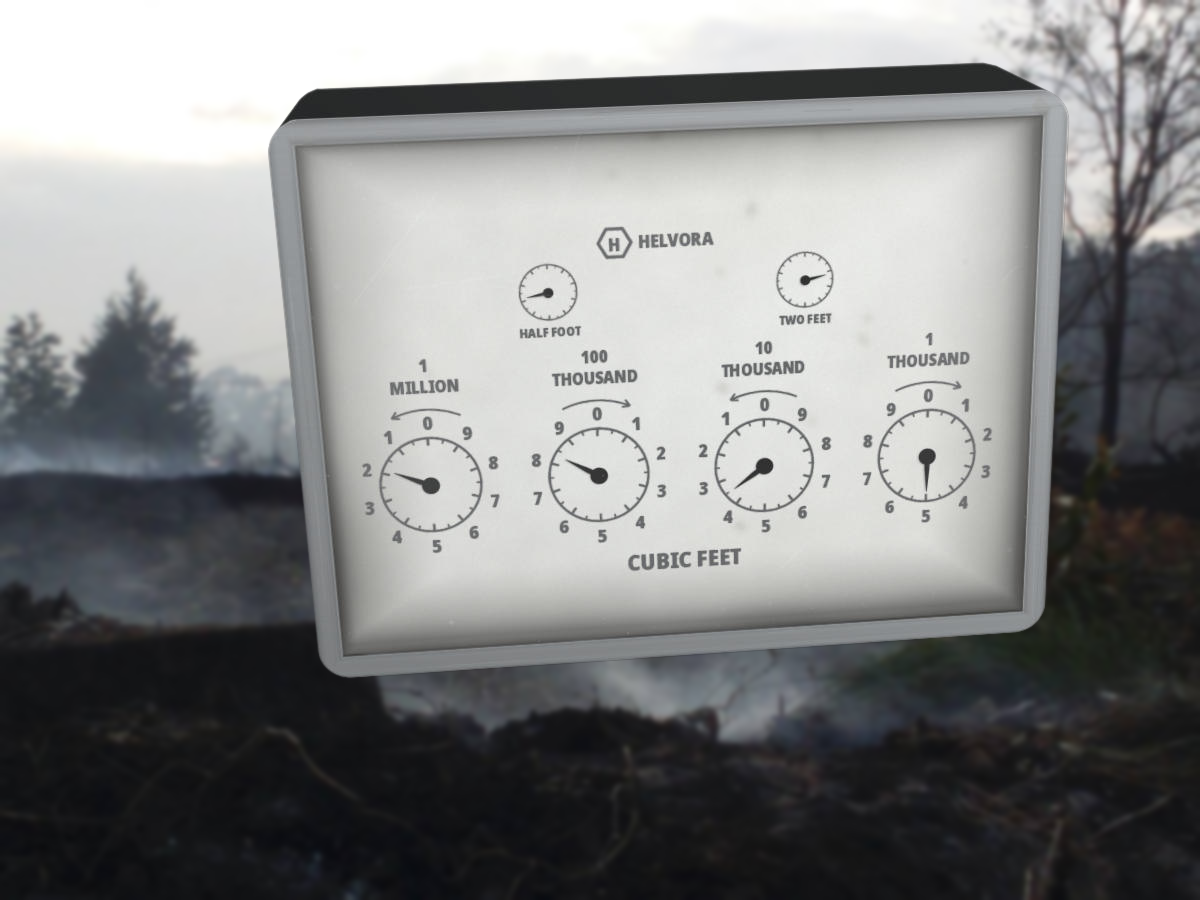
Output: 183500,ft³
